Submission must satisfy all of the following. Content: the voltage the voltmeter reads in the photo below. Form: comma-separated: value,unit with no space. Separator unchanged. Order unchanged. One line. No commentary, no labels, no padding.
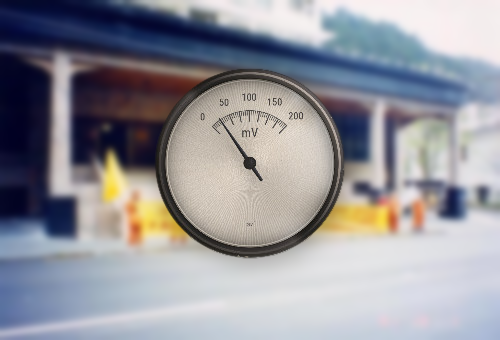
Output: 25,mV
